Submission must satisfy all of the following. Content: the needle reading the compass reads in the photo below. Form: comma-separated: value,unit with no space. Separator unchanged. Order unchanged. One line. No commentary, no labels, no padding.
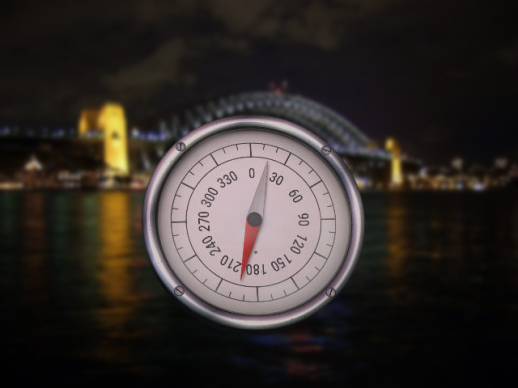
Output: 195,°
